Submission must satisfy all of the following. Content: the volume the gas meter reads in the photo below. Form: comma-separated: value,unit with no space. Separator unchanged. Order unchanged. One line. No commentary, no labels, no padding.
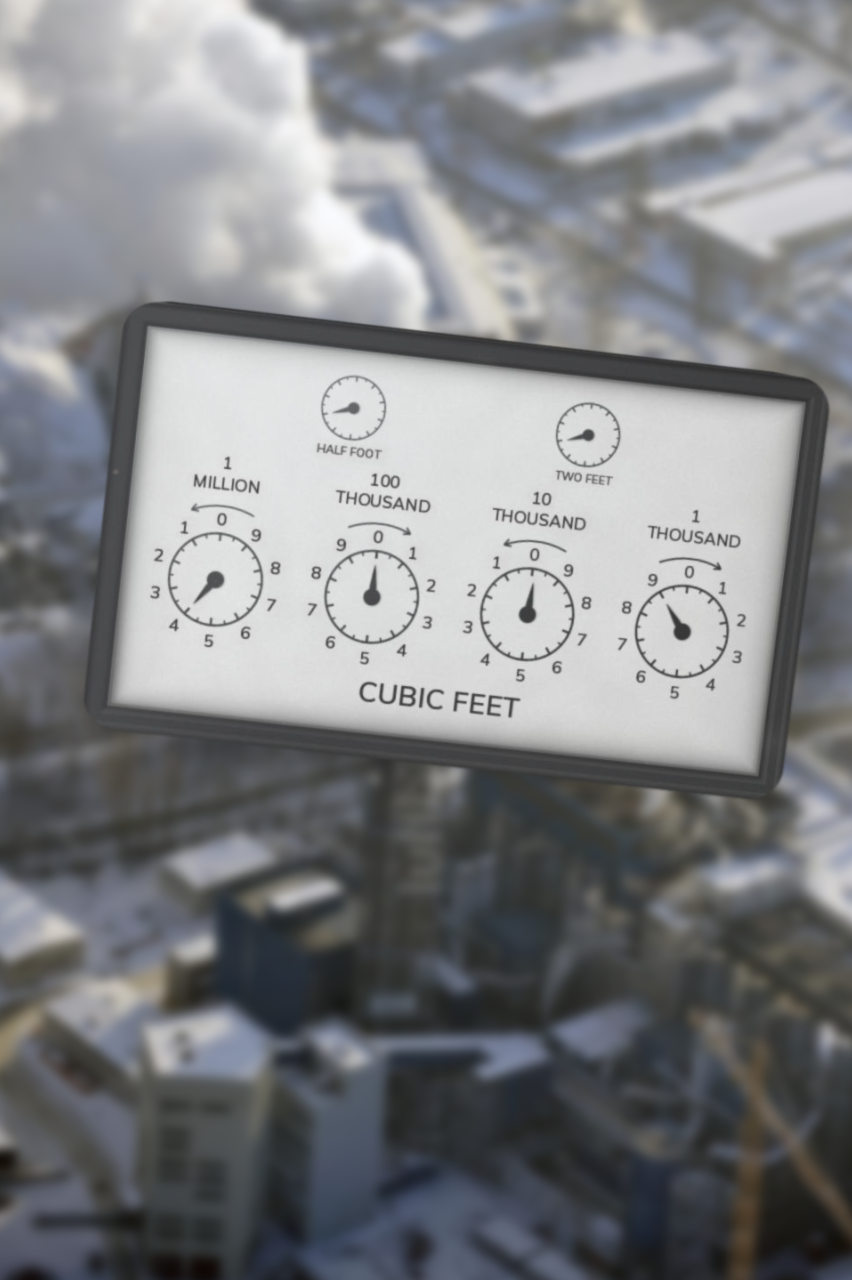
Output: 399900,ft³
